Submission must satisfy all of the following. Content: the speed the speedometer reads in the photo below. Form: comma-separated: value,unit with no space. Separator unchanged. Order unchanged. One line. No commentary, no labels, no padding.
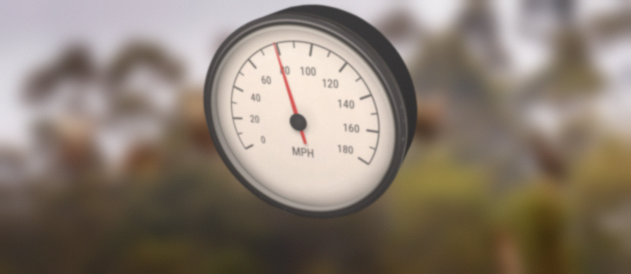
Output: 80,mph
